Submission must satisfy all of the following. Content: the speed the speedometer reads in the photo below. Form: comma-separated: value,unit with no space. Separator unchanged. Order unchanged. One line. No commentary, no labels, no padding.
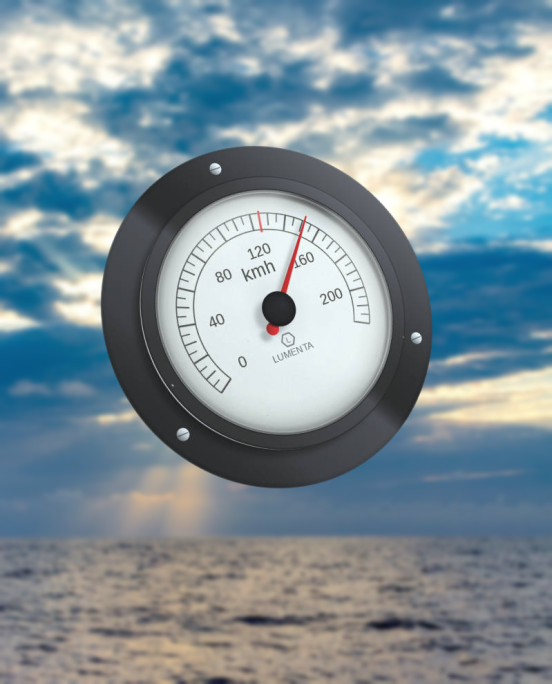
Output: 150,km/h
